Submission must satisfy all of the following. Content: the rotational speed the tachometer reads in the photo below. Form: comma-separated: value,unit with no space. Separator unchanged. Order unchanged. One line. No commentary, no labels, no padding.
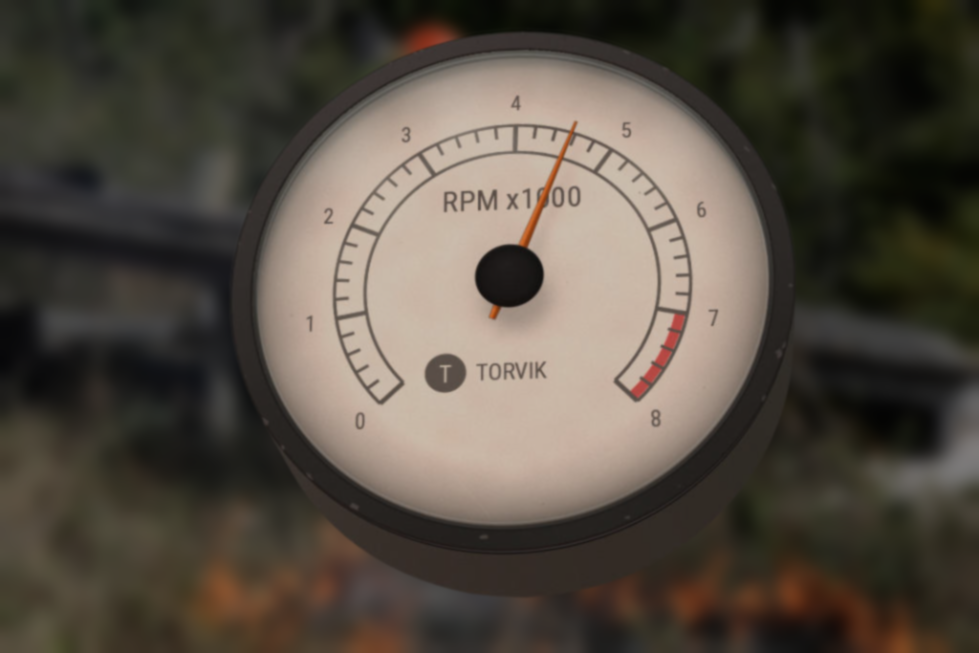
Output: 4600,rpm
